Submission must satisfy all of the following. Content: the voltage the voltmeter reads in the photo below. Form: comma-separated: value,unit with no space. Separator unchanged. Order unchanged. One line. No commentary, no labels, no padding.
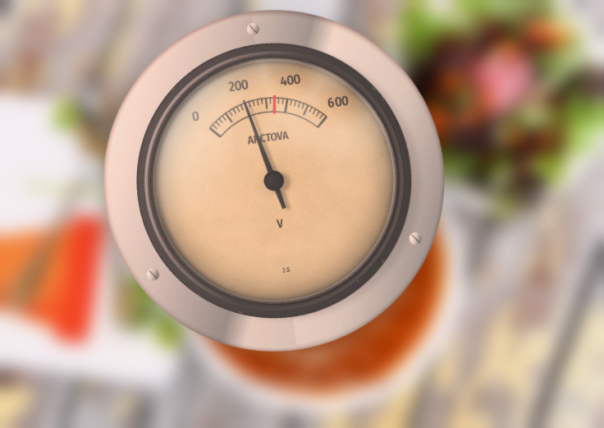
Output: 200,V
